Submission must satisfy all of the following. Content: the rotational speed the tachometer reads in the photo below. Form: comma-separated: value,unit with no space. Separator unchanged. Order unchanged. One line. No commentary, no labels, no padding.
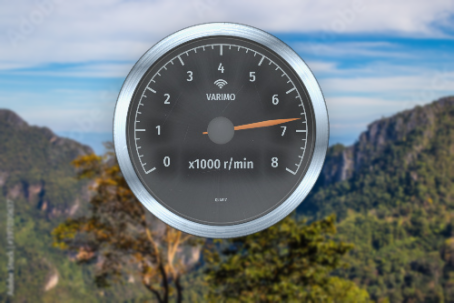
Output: 6700,rpm
